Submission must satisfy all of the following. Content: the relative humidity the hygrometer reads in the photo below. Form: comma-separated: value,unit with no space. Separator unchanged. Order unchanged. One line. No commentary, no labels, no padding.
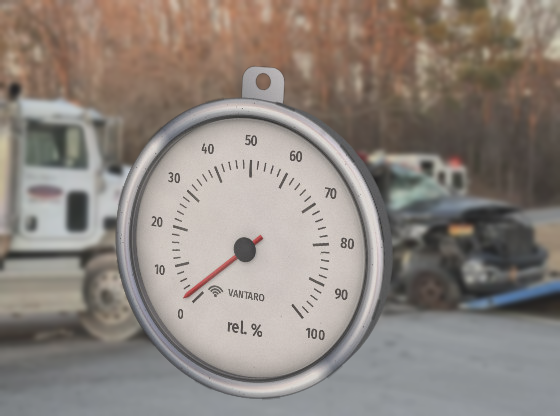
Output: 2,%
